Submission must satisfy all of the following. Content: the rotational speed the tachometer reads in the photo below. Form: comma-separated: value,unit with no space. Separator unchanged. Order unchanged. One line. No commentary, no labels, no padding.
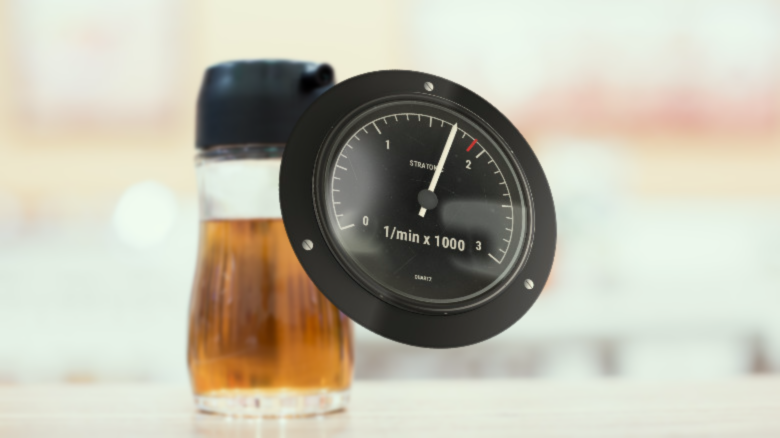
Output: 1700,rpm
